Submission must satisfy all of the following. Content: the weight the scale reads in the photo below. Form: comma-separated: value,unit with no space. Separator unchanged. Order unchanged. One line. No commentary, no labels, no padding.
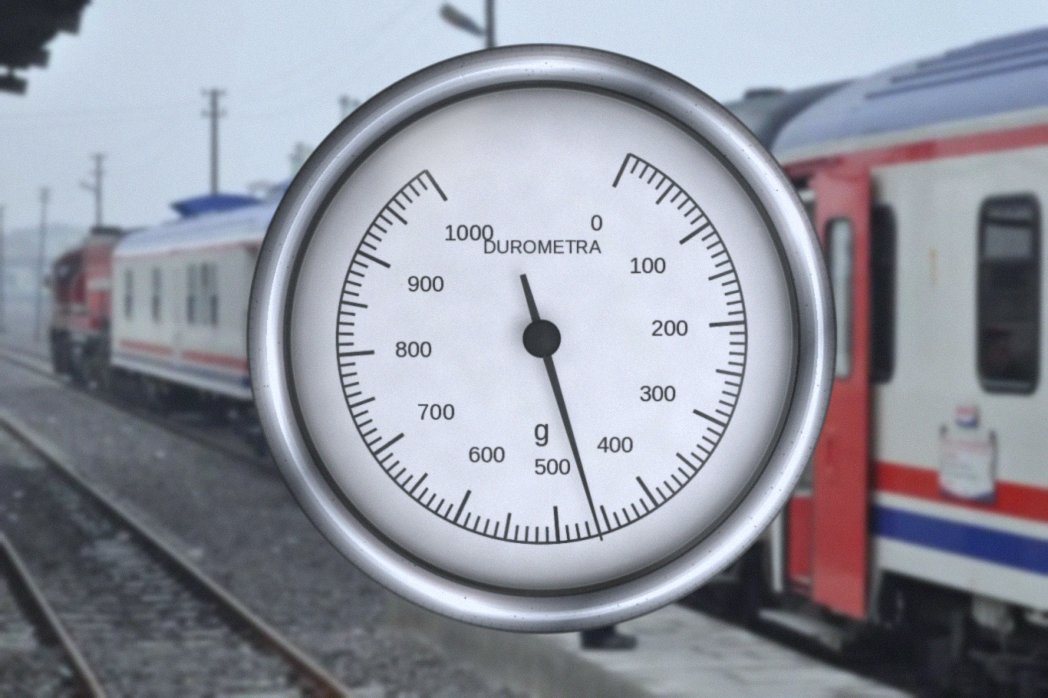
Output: 460,g
